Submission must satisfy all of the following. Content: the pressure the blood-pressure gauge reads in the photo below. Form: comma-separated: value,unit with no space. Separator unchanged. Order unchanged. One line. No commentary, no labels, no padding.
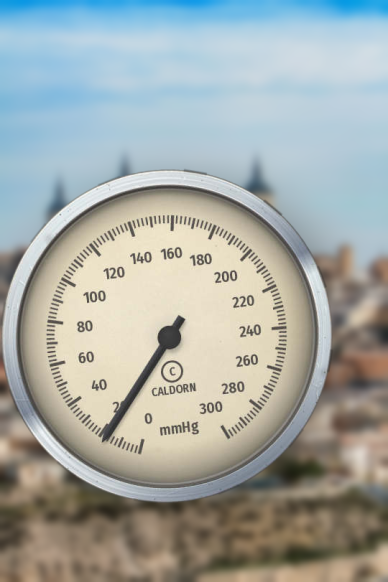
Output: 18,mmHg
